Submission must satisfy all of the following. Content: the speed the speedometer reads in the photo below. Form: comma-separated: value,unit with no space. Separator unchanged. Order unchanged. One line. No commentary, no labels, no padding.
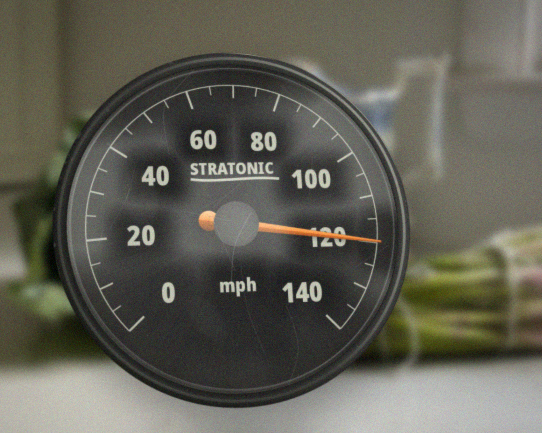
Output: 120,mph
